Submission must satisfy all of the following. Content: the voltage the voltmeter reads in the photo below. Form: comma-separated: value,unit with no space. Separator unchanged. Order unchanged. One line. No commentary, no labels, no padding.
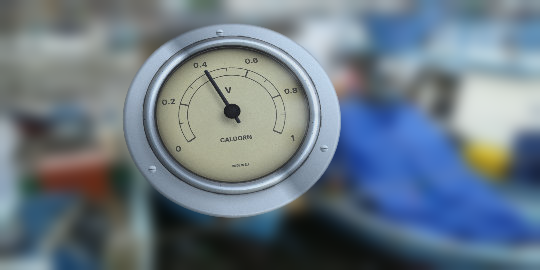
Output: 0.4,V
